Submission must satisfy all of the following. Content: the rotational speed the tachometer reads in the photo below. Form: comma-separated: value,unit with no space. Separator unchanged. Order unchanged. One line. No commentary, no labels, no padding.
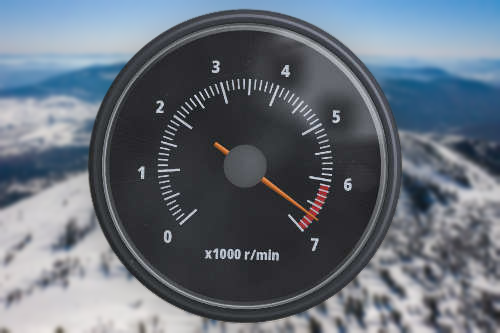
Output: 6700,rpm
